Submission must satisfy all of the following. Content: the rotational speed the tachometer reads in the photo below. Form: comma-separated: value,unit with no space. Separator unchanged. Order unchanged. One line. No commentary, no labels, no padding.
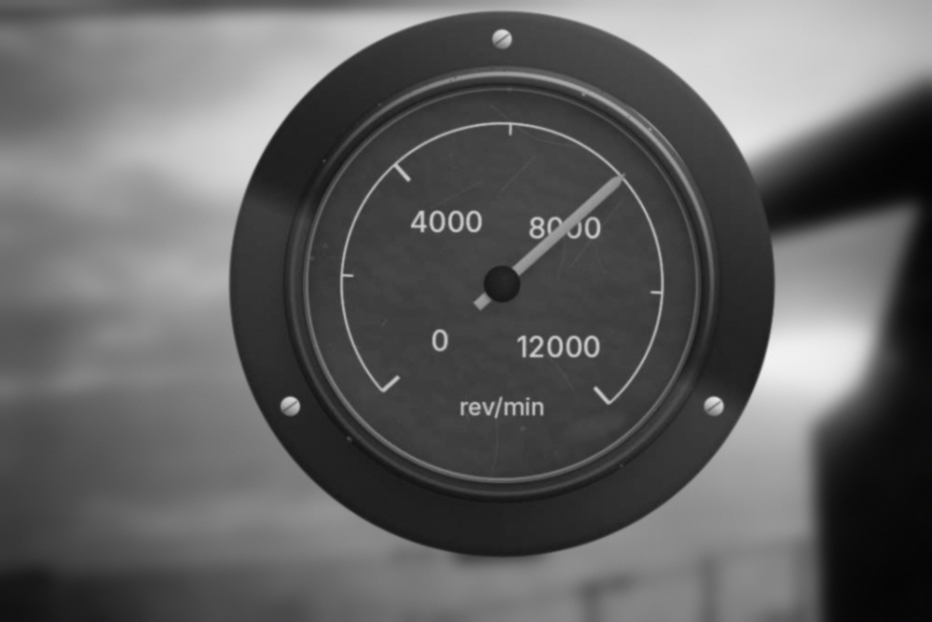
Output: 8000,rpm
